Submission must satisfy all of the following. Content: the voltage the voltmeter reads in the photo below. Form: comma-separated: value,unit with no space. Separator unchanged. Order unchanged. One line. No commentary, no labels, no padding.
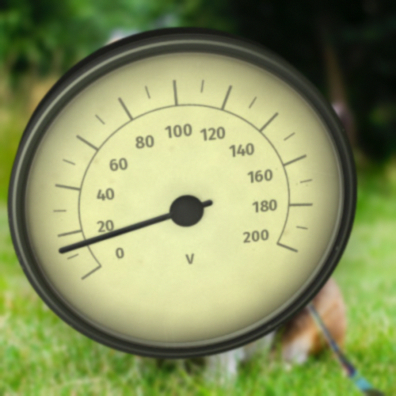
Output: 15,V
